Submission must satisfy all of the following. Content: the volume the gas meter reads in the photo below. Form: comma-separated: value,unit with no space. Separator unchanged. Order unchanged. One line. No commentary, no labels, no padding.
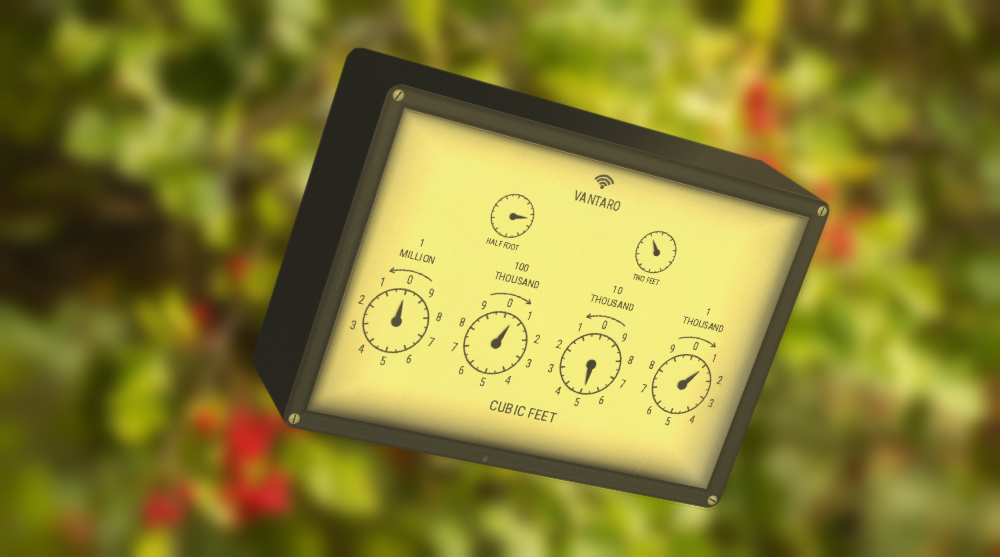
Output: 5100,ft³
